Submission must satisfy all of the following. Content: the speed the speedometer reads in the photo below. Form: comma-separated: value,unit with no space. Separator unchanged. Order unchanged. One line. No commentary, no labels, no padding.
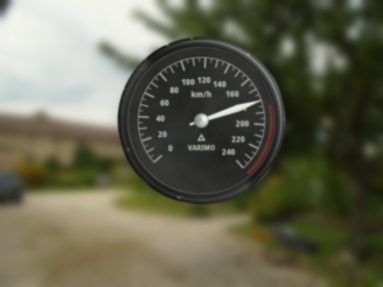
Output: 180,km/h
